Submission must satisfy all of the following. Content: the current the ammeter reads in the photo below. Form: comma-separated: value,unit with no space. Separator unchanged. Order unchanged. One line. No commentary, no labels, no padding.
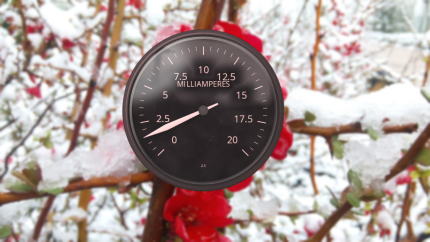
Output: 1.5,mA
